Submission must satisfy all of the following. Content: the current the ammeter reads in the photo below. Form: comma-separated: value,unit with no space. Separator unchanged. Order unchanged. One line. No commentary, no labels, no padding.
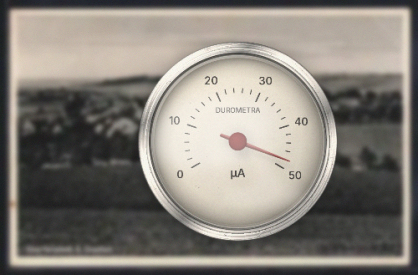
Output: 48,µA
